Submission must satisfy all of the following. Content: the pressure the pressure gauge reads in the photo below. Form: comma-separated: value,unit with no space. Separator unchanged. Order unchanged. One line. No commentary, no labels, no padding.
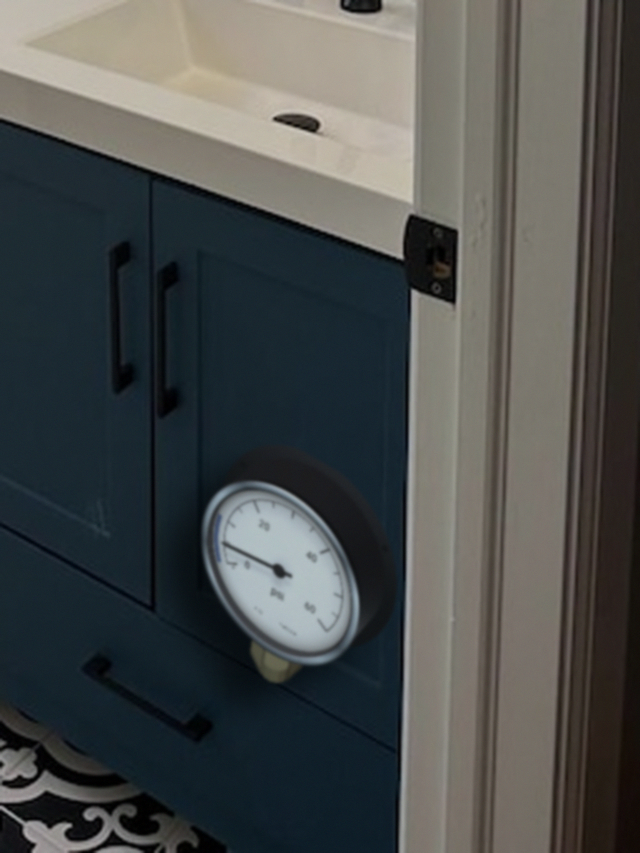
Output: 5,psi
